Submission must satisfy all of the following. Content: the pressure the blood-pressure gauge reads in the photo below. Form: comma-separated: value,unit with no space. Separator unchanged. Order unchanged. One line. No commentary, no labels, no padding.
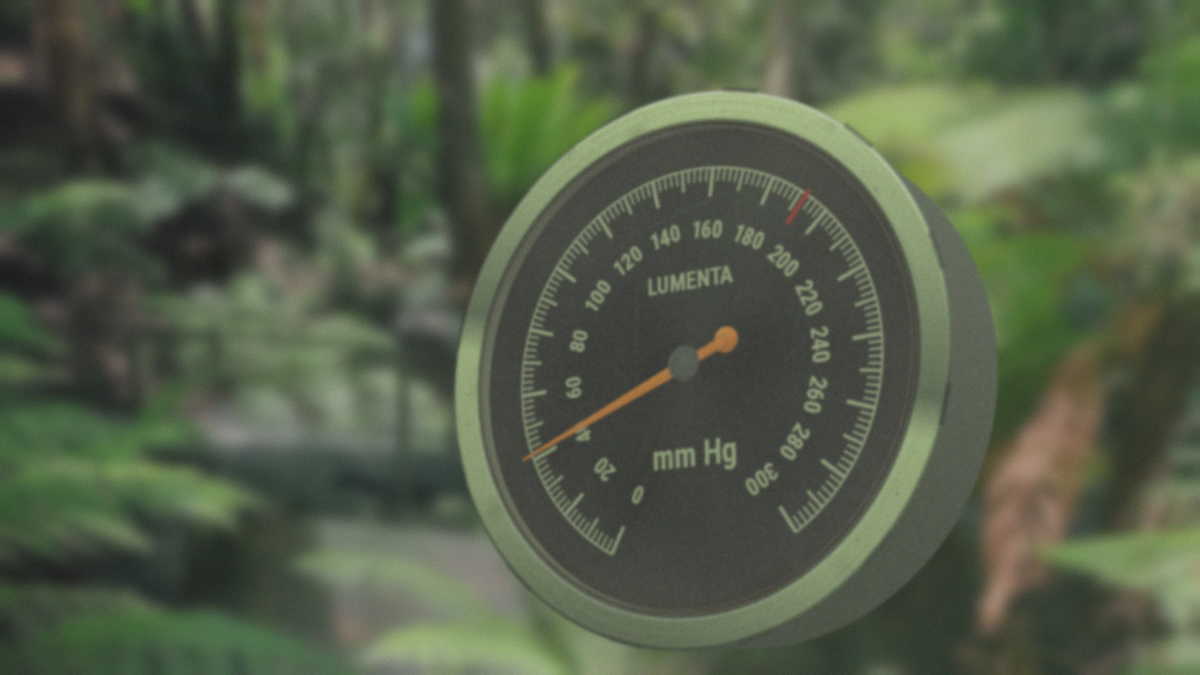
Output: 40,mmHg
